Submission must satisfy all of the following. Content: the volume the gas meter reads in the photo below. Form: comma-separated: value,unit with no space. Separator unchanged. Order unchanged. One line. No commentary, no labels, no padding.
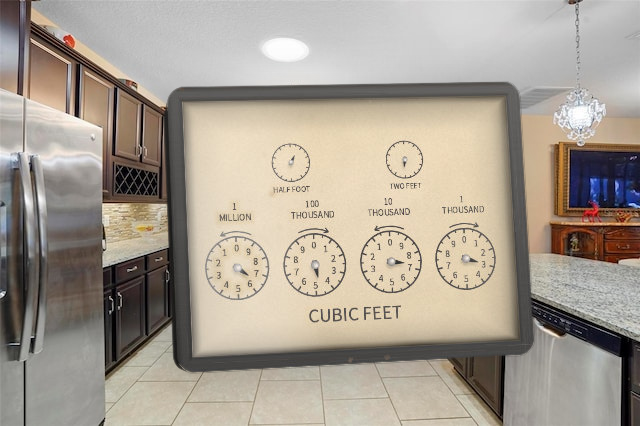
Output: 647300,ft³
